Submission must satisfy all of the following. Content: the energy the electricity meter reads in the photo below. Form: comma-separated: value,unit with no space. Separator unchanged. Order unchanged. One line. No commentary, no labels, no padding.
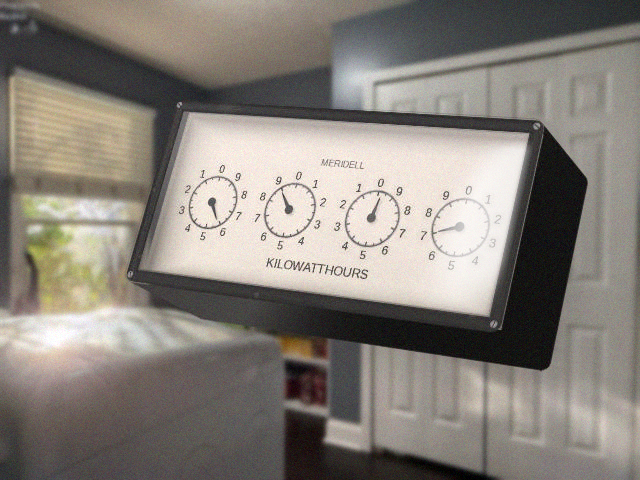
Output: 5897,kWh
